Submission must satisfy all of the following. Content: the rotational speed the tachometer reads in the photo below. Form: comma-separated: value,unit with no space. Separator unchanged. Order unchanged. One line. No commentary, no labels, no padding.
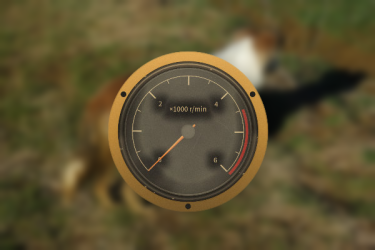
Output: 0,rpm
